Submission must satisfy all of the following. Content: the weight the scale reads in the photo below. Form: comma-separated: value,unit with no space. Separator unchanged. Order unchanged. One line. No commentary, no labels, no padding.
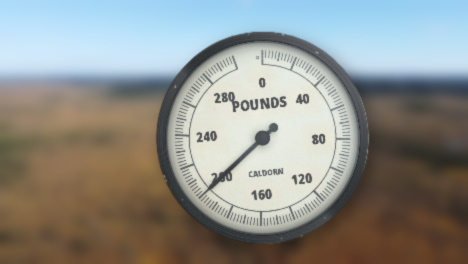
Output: 200,lb
